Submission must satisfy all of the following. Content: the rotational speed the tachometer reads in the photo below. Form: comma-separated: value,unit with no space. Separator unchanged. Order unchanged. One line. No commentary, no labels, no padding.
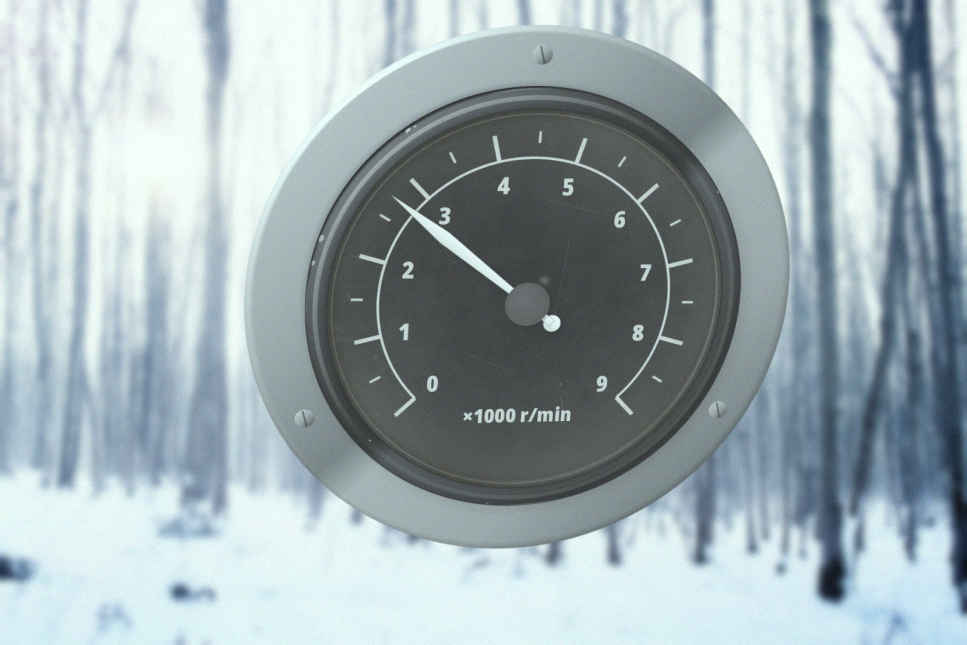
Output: 2750,rpm
